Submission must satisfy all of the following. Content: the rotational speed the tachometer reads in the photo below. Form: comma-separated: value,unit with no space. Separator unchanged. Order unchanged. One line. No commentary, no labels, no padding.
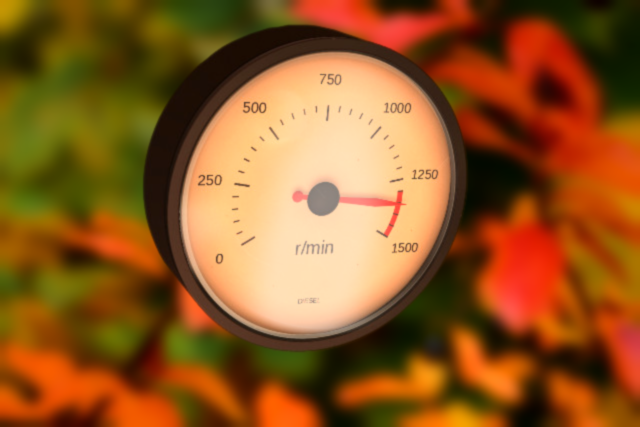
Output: 1350,rpm
